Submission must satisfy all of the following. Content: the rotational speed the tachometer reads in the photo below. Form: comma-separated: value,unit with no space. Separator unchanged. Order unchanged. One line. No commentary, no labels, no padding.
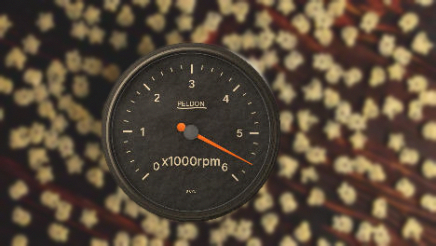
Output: 5600,rpm
